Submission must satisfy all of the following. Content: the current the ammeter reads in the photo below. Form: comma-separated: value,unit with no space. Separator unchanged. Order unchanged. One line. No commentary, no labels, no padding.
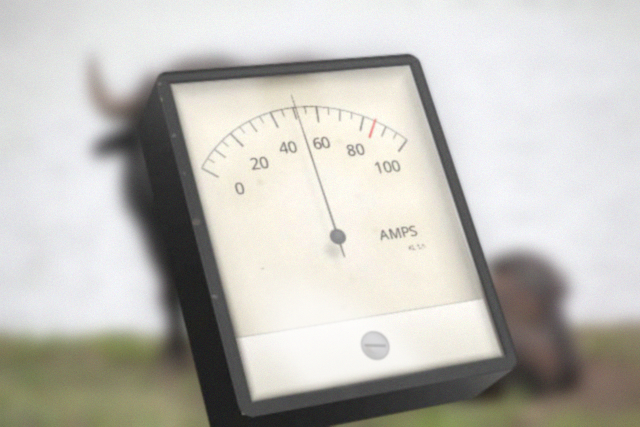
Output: 50,A
